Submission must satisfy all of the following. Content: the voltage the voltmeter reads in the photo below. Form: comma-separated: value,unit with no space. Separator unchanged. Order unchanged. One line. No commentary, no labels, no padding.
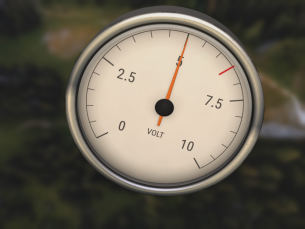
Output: 5,V
